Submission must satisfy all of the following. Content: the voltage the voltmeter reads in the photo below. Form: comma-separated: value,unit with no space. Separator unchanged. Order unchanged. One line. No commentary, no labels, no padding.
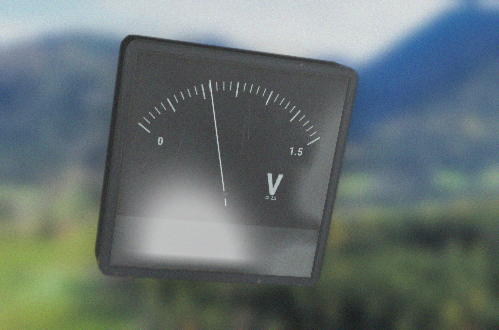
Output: 0.55,V
